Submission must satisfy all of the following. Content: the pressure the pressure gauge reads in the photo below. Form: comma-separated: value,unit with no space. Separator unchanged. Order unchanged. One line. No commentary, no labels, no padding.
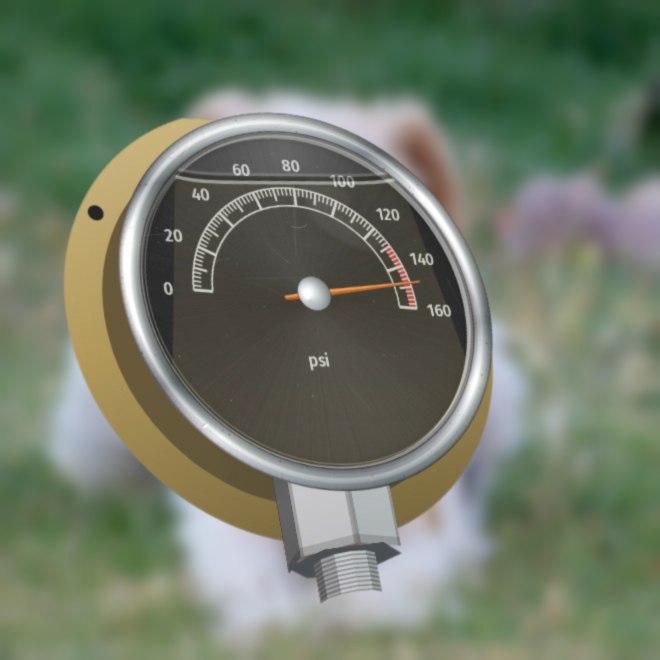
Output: 150,psi
